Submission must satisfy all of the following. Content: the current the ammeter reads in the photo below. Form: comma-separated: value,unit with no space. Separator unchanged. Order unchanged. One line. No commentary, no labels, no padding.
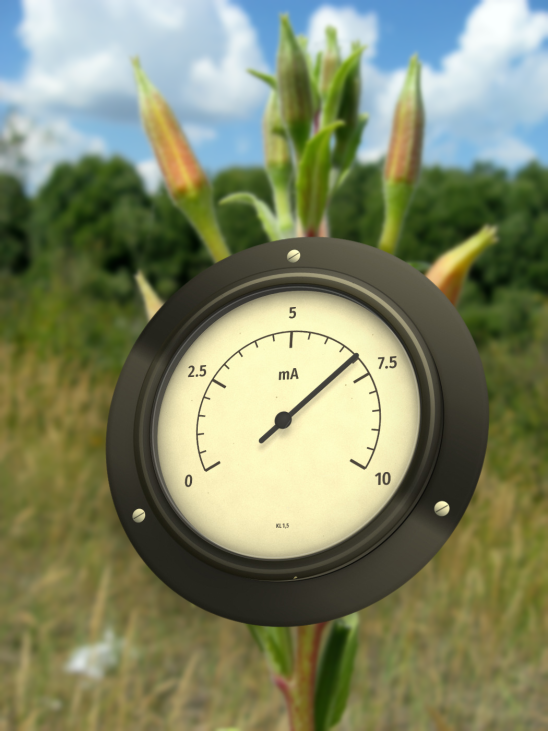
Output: 7,mA
